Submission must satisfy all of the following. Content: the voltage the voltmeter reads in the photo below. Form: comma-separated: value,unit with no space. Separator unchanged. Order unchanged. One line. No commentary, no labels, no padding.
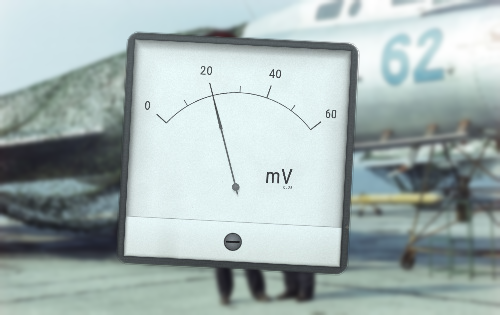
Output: 20,mV
